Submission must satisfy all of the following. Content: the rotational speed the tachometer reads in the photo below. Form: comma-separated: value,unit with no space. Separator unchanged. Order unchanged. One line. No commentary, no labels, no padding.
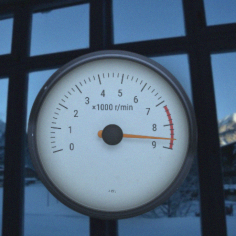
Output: 8600,rpm
